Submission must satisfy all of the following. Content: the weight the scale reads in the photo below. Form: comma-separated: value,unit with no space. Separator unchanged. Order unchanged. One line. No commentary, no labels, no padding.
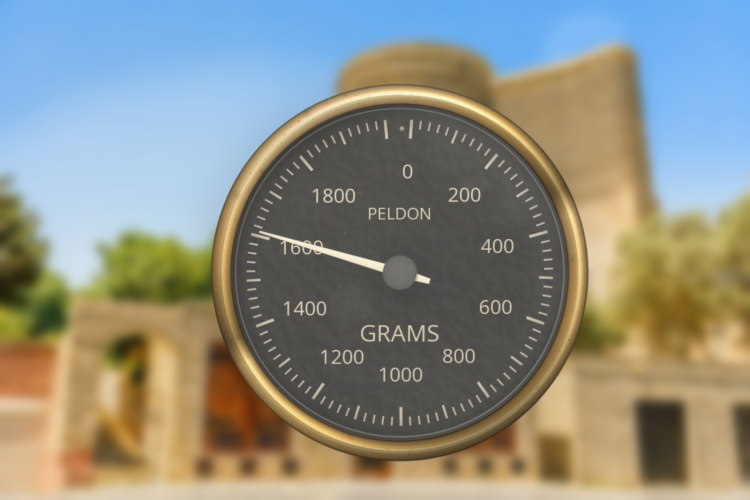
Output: 1610,g
